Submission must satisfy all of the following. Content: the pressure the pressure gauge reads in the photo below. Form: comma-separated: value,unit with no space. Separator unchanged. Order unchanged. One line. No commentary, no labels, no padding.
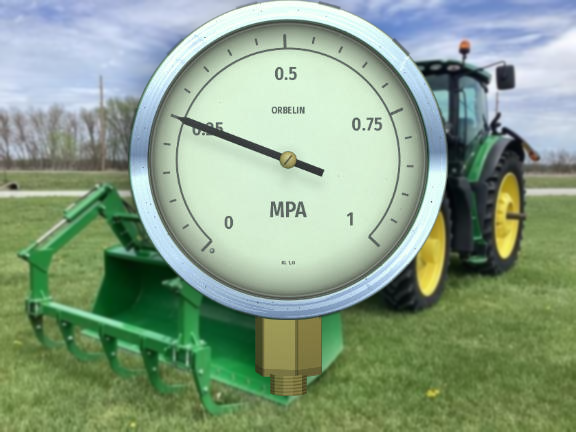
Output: 0.25,MPa
